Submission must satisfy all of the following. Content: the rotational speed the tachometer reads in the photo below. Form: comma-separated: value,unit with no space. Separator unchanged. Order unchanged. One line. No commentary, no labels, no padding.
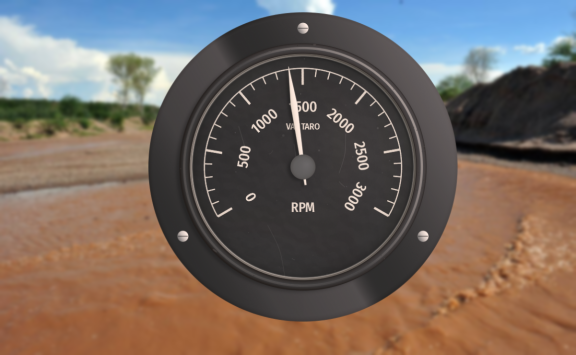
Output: 1400,rpm
